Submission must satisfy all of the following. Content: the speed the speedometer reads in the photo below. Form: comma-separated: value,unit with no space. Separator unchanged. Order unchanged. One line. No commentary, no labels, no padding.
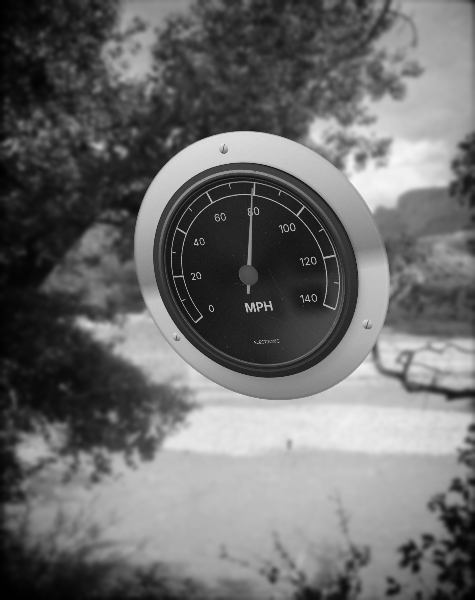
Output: 80,mph
